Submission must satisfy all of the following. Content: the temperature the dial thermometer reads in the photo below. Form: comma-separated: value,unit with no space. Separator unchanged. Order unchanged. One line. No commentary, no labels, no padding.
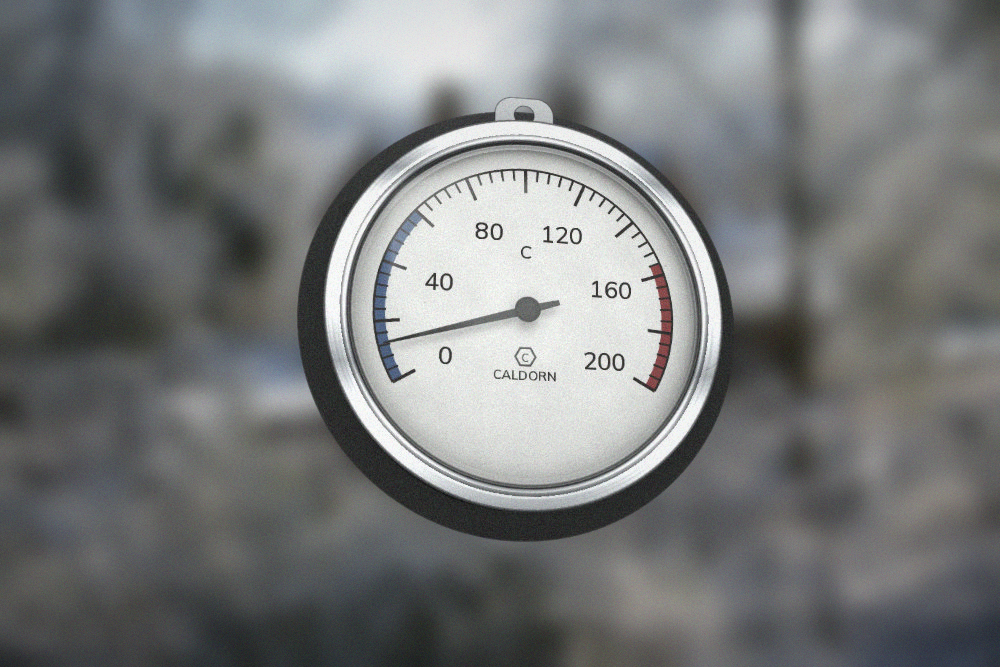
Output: 12,°C
